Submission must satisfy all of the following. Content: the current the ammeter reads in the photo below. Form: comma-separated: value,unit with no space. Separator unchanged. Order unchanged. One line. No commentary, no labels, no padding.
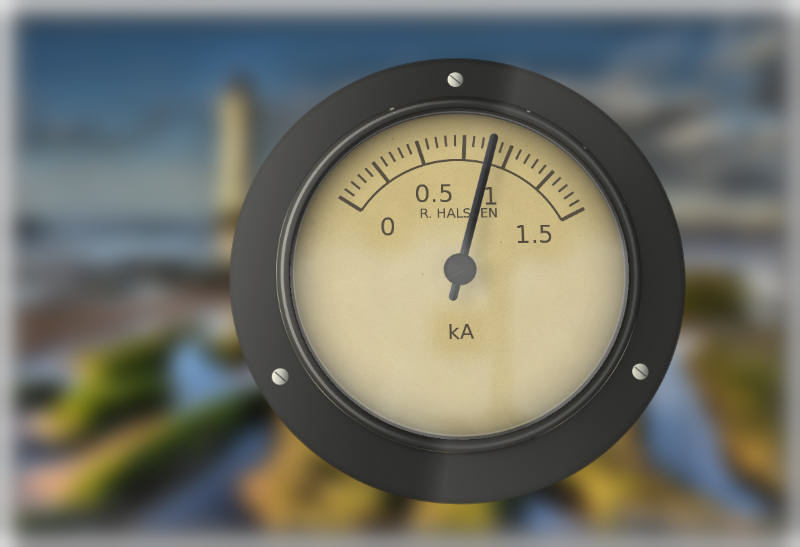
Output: 0.9,kA
